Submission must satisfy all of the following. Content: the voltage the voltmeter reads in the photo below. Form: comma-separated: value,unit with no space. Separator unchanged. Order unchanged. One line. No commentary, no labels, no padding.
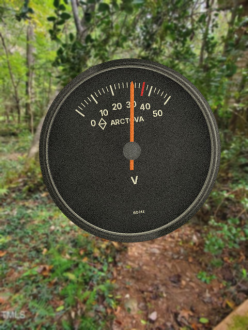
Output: 30,V
